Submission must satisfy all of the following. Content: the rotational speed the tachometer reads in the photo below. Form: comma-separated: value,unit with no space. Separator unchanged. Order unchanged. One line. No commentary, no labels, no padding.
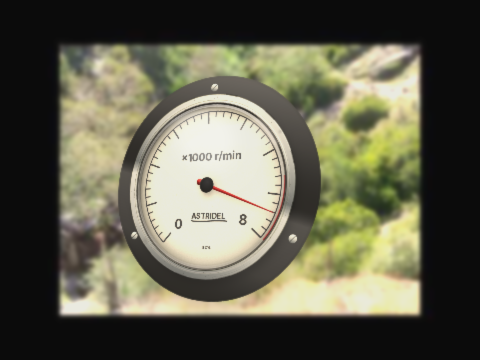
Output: 7400,rpm
